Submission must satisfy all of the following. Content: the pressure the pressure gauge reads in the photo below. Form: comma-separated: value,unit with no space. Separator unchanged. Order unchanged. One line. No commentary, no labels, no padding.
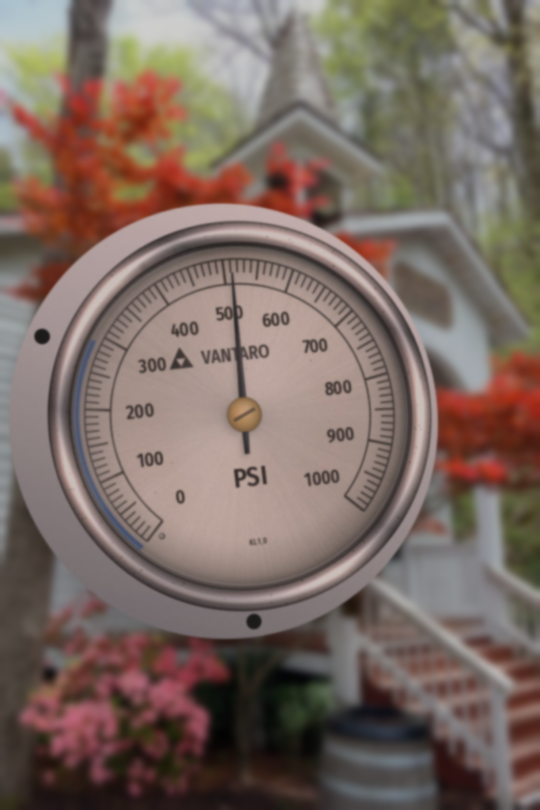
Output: 510,psi
